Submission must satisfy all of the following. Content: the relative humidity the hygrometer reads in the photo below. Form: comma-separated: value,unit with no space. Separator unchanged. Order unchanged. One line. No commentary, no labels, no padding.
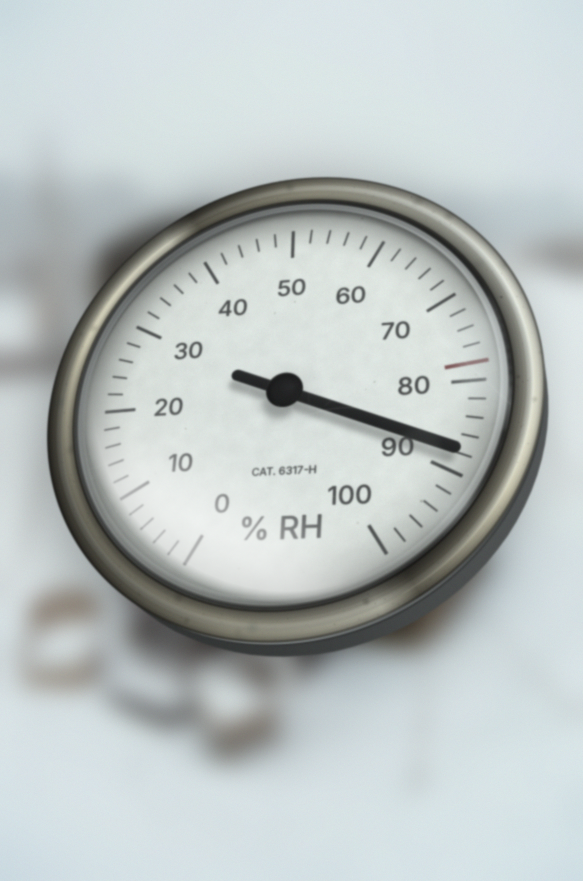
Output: 88,%
